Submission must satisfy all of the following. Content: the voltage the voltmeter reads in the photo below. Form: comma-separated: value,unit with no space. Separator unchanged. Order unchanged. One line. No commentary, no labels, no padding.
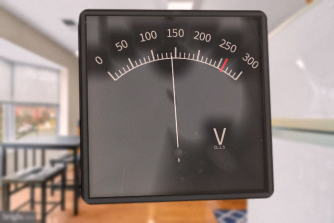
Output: 140,V
